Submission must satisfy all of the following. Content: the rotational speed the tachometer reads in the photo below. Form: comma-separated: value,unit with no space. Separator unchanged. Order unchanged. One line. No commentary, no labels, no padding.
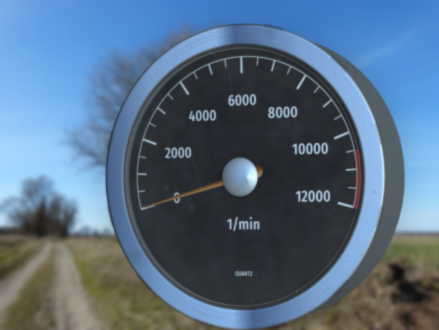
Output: 0,rpm
